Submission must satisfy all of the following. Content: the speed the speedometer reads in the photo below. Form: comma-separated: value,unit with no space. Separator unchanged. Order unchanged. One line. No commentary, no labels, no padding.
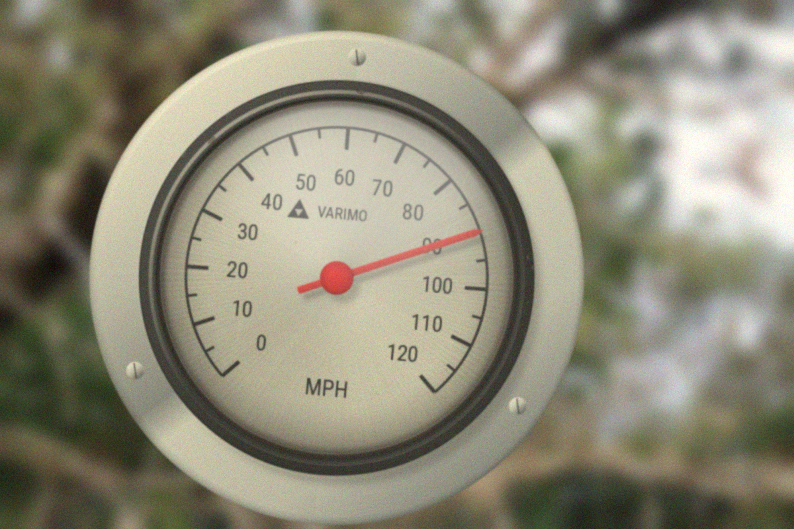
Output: 90,mph
